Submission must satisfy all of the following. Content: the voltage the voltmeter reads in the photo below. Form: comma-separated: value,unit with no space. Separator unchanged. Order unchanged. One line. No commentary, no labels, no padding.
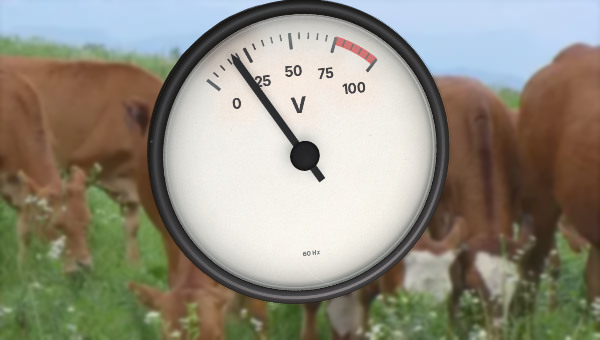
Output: 17.5,V
